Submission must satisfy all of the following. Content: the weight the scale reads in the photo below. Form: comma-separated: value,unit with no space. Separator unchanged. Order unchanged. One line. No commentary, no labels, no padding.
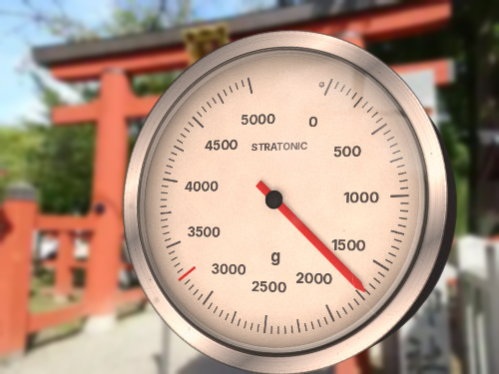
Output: 1700,g
